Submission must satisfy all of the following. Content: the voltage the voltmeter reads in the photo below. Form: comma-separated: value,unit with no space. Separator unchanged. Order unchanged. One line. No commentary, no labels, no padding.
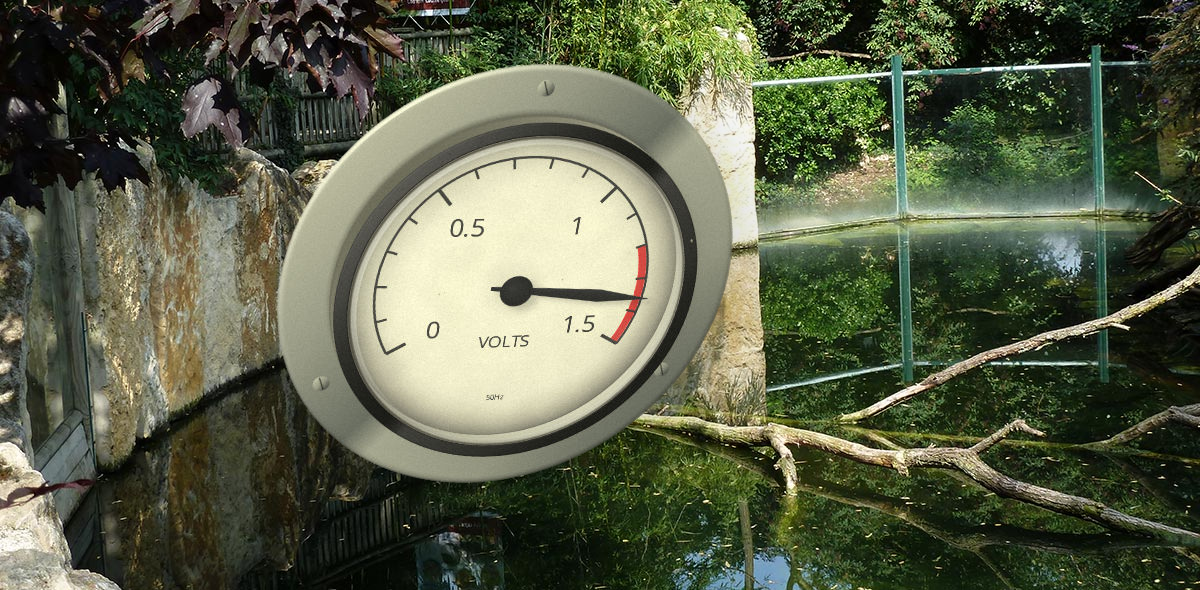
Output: 1.35,V
